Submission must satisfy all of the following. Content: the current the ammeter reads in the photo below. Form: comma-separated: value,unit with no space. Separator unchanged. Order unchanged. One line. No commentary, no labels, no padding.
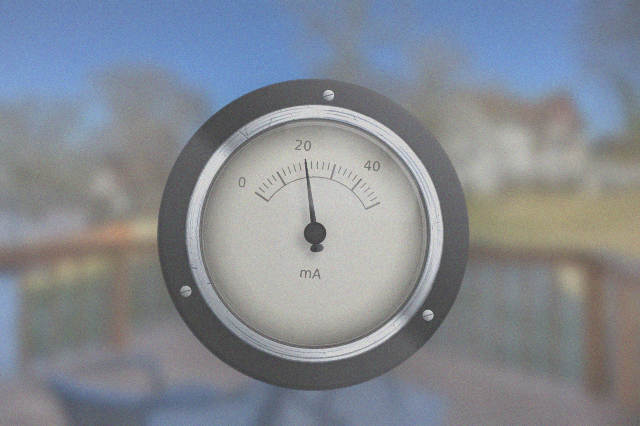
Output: 20,mA
